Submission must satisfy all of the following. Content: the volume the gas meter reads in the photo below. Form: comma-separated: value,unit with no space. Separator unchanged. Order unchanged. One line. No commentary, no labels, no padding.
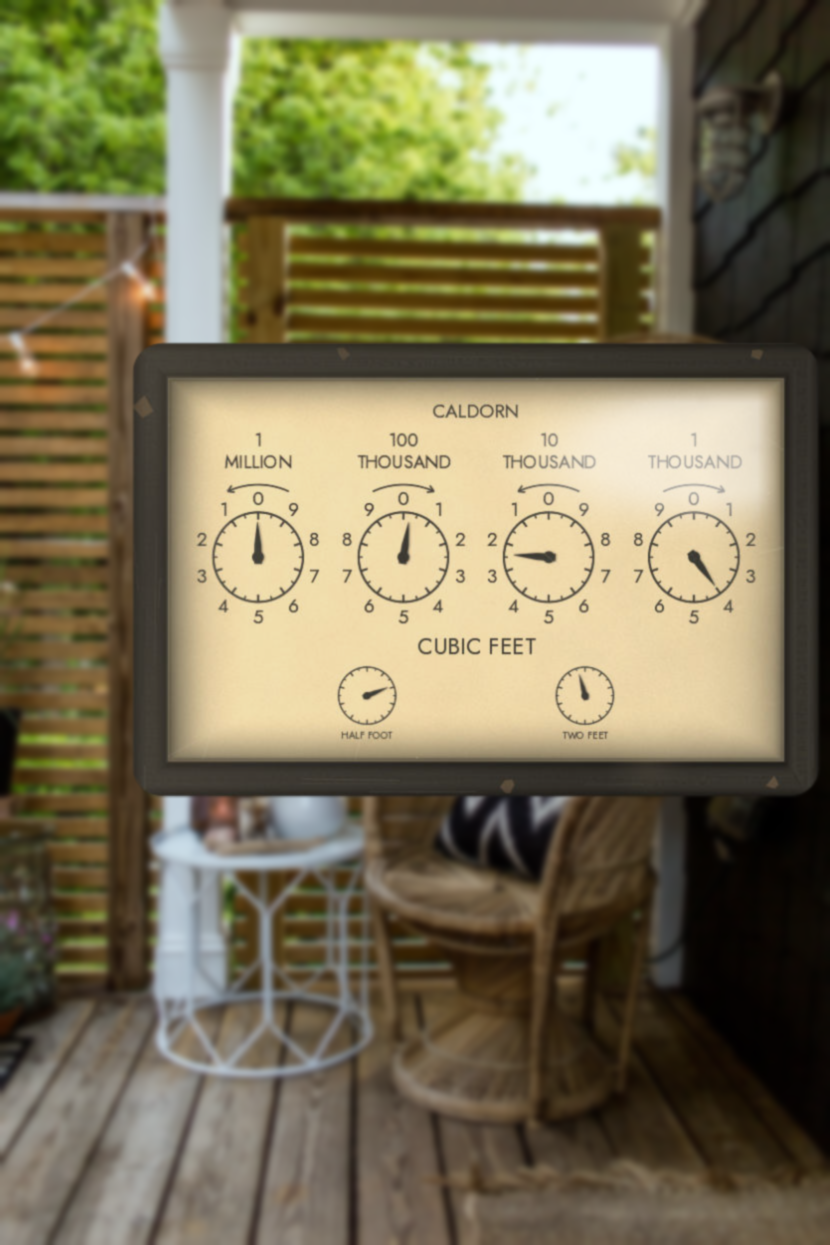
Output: 2400,ft³
